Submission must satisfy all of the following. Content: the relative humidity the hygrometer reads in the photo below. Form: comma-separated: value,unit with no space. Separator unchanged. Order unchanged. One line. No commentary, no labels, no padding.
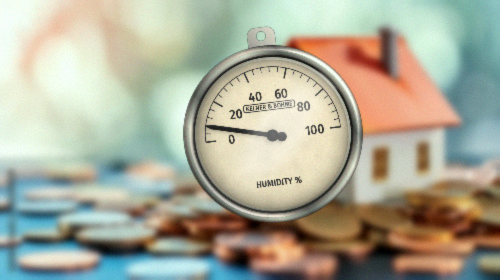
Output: 8,%
